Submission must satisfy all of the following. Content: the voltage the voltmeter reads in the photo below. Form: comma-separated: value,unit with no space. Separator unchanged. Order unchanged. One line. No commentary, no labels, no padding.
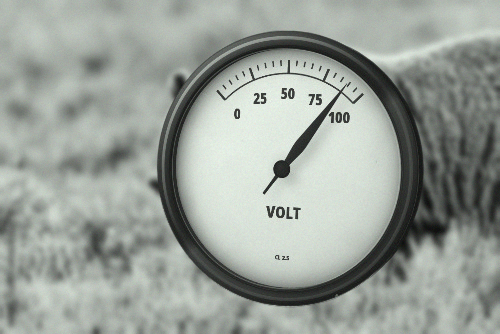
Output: 90,V
